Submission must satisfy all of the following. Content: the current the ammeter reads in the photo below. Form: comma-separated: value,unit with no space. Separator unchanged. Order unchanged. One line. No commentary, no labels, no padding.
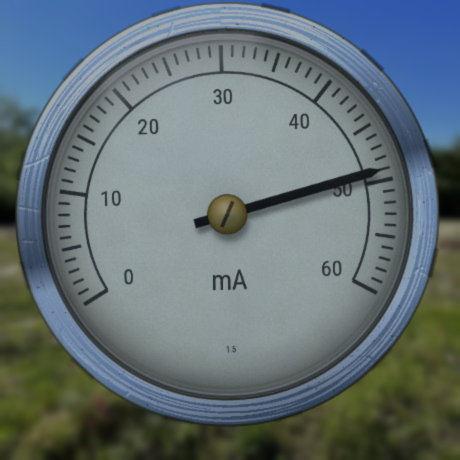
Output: 49,mA
